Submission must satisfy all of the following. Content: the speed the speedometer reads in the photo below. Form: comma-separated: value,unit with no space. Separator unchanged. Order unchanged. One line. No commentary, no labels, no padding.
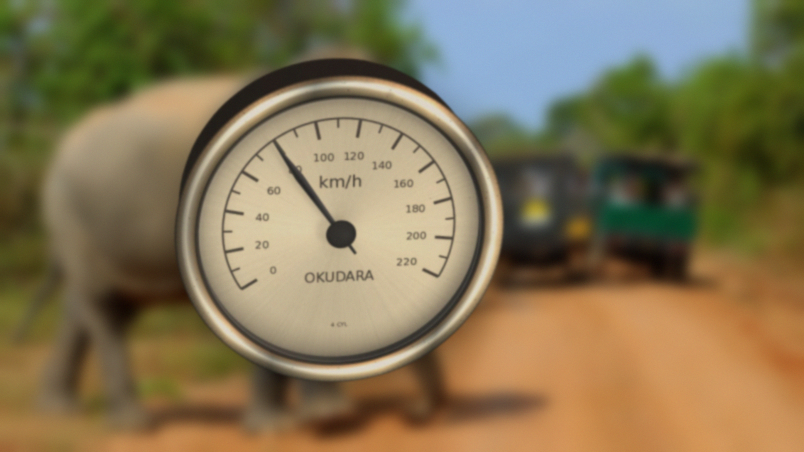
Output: 80,km/h
